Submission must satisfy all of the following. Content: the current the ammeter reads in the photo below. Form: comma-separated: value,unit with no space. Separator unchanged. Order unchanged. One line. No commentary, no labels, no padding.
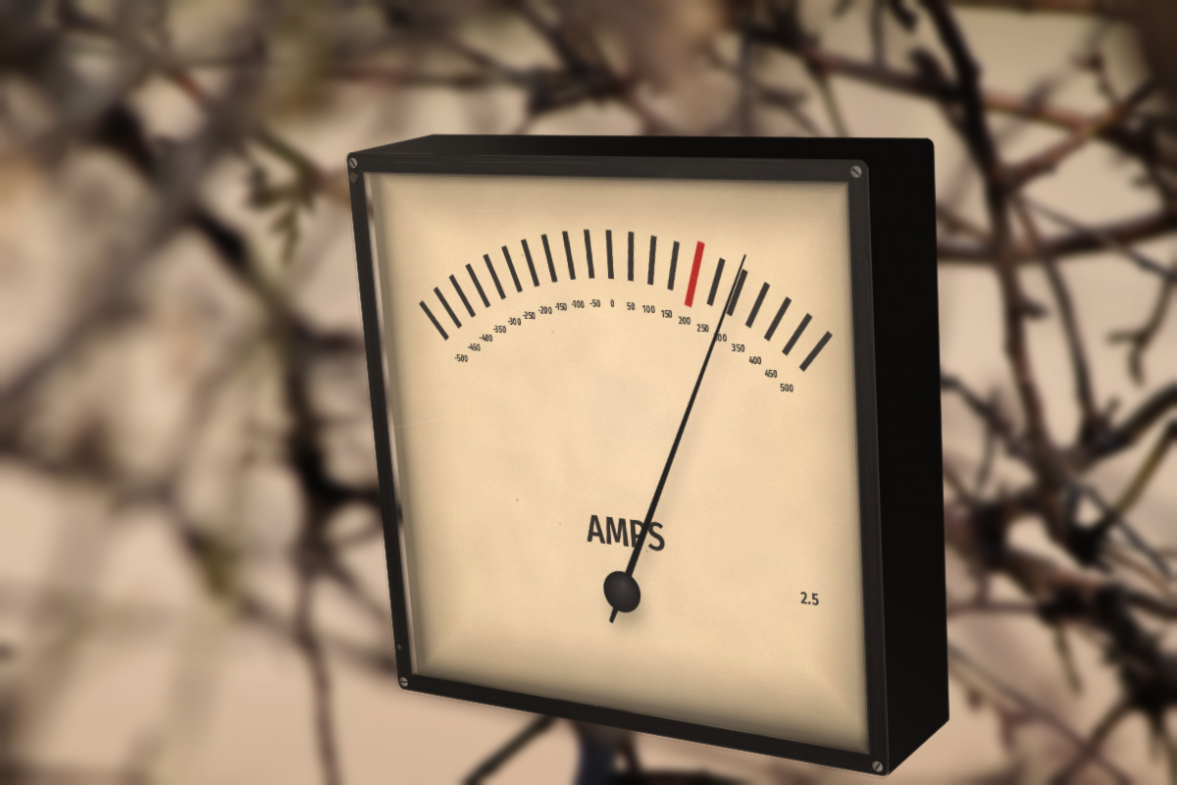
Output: 300,A
